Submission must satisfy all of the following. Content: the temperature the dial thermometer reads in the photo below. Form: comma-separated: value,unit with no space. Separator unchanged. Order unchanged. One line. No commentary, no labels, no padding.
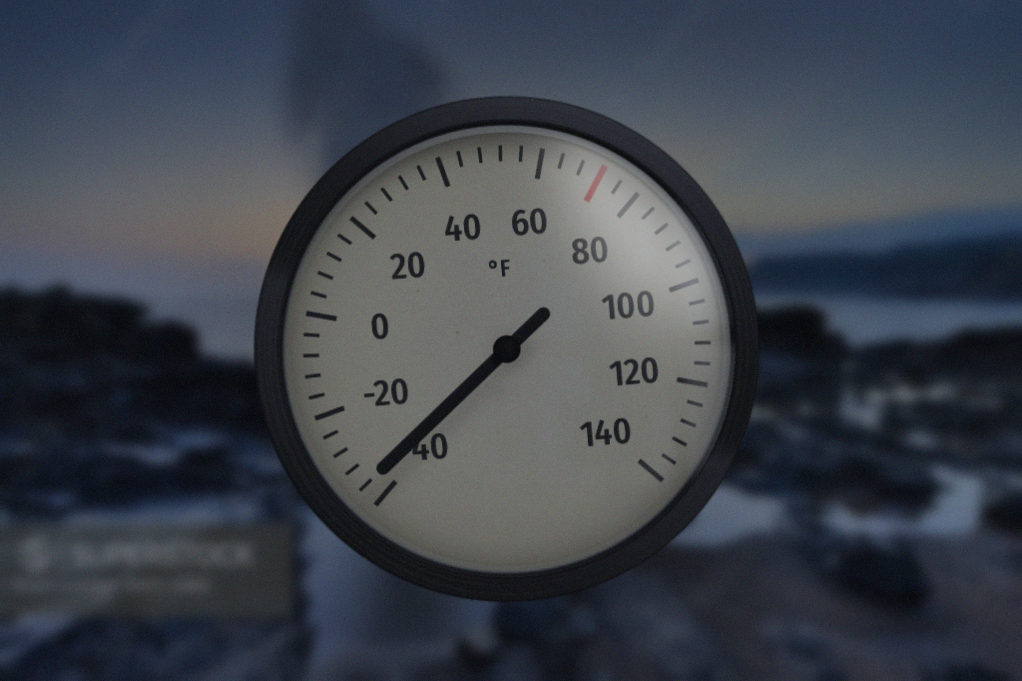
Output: -36,°F
